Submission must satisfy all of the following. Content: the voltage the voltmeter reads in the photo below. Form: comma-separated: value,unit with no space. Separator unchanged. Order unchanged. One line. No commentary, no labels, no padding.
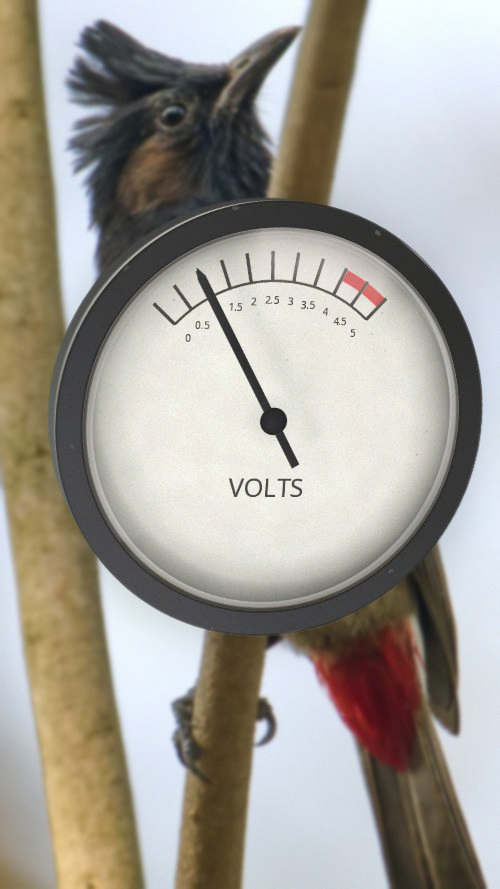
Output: 1,V
